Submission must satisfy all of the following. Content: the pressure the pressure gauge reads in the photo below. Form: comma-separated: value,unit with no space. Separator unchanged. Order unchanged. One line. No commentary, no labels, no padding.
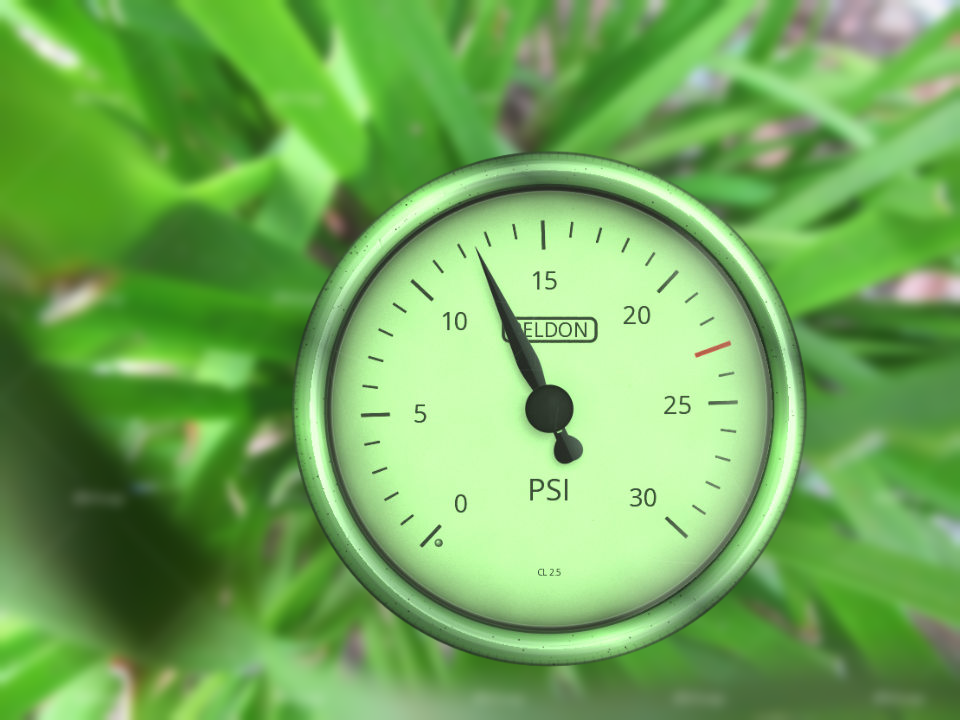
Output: 12.5,psi
